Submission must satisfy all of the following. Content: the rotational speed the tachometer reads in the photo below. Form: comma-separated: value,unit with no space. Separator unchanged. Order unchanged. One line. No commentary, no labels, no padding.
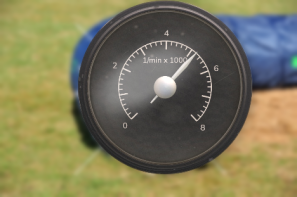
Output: 5200,rpm
